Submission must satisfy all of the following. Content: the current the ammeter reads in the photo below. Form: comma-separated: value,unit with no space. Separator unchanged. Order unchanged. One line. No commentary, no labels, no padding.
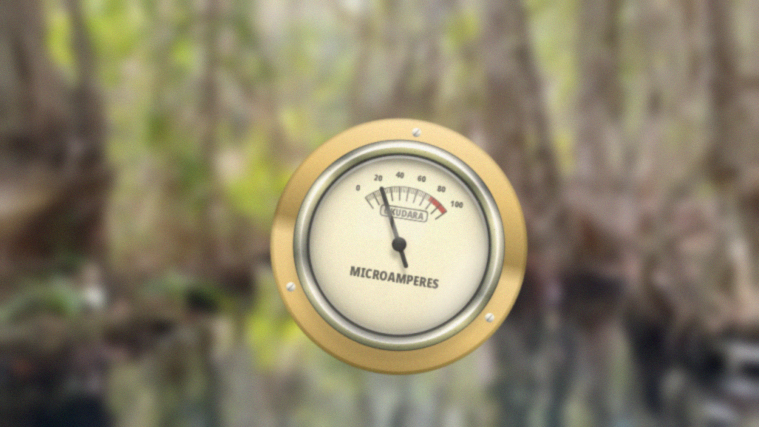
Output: 20,µA
